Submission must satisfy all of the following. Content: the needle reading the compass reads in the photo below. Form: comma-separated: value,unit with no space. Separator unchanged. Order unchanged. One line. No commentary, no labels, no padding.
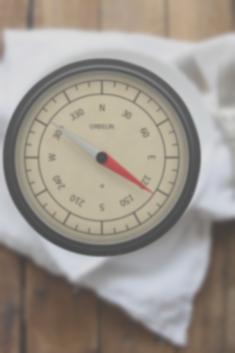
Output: 125,°
